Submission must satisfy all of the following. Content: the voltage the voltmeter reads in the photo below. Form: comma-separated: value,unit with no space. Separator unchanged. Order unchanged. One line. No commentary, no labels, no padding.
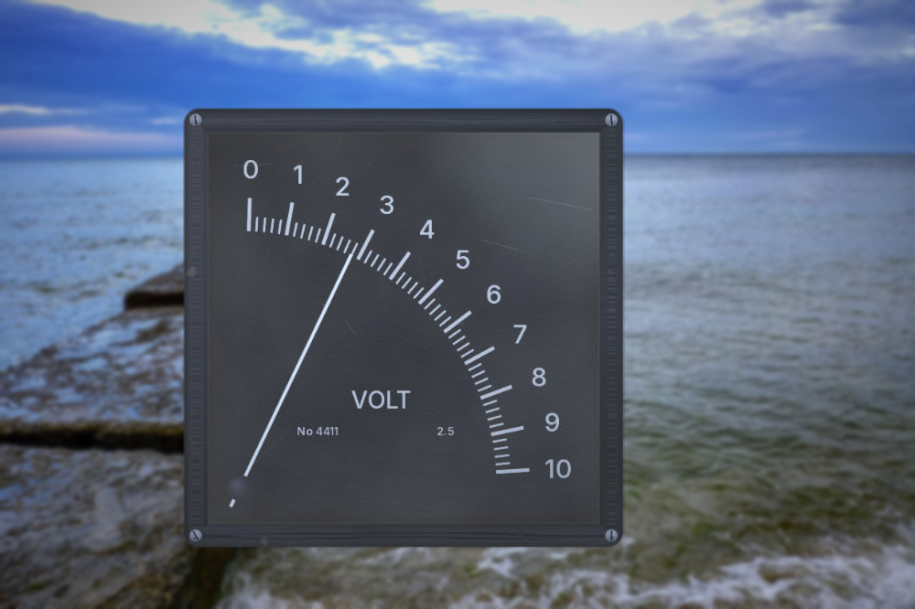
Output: 2.8,V
